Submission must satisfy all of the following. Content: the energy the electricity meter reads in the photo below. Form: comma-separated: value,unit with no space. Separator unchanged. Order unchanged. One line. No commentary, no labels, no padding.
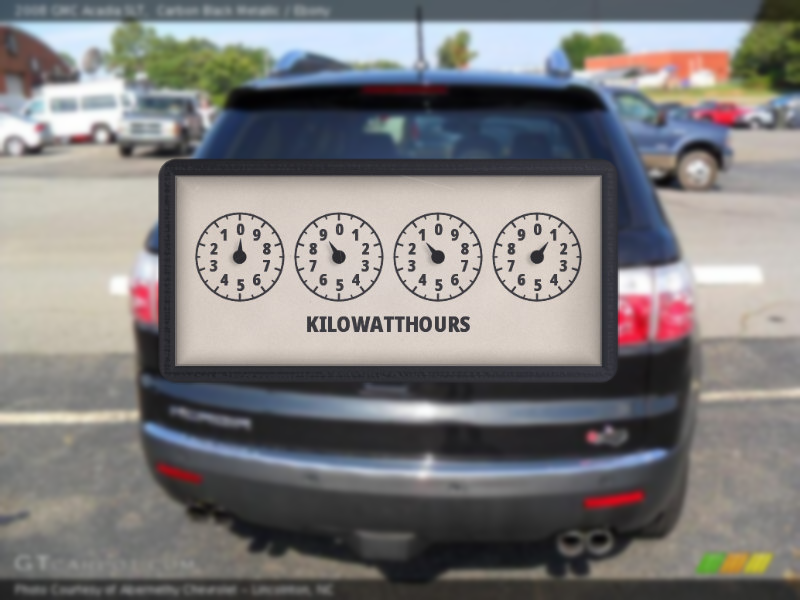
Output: 9911,kWh
